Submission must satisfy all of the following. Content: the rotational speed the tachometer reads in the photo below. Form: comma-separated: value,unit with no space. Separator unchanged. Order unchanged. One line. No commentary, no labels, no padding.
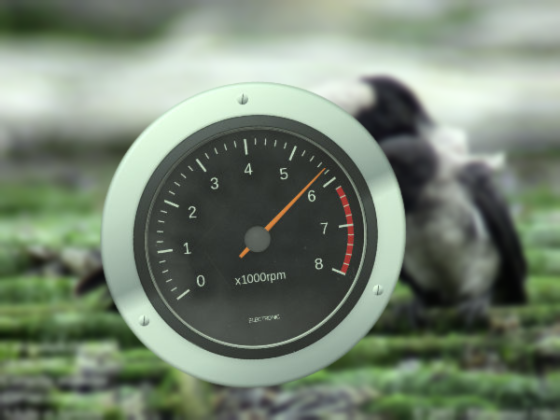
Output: 5700,rpm
